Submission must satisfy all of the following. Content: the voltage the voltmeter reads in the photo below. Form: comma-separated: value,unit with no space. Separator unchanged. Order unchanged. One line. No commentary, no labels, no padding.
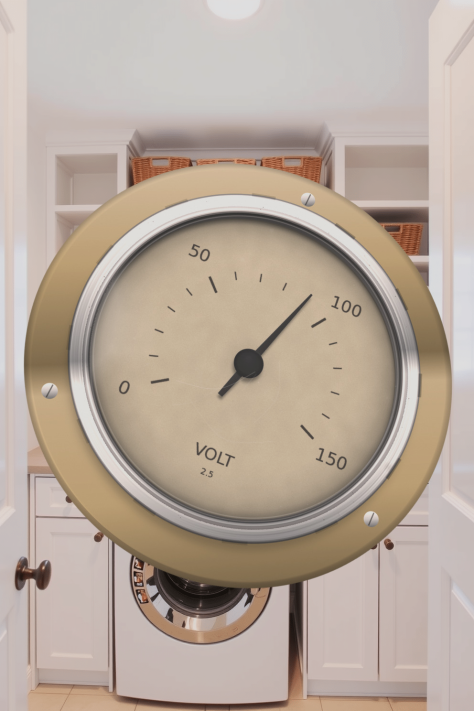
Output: 90,V
